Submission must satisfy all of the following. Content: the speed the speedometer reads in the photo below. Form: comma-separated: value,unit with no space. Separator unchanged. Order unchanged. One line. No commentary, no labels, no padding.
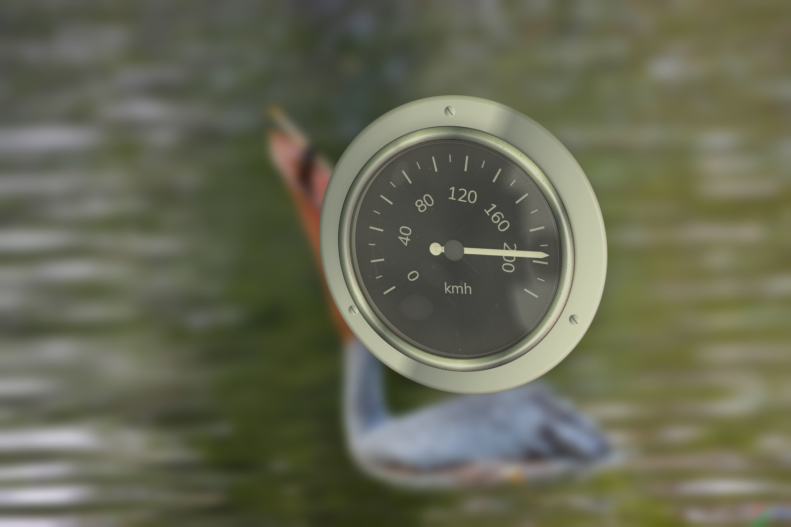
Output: 195,km/h
